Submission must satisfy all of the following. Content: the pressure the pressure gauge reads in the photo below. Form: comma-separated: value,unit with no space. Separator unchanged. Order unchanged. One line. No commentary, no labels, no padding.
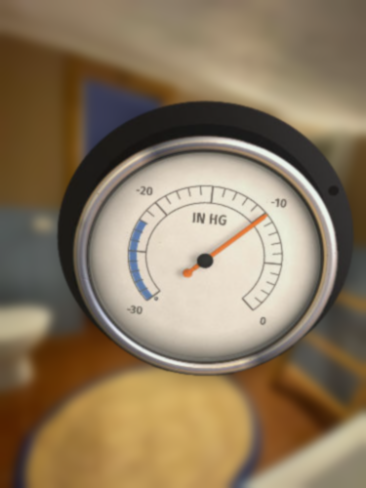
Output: -10,inHg
